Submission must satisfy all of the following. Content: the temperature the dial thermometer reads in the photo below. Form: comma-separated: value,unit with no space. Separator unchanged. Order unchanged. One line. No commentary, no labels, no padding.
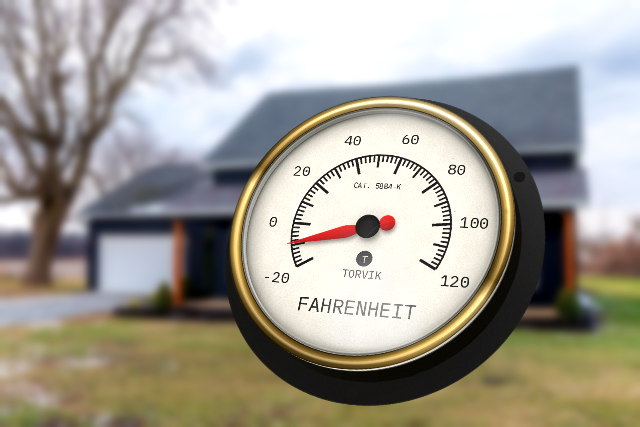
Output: -10,°F
